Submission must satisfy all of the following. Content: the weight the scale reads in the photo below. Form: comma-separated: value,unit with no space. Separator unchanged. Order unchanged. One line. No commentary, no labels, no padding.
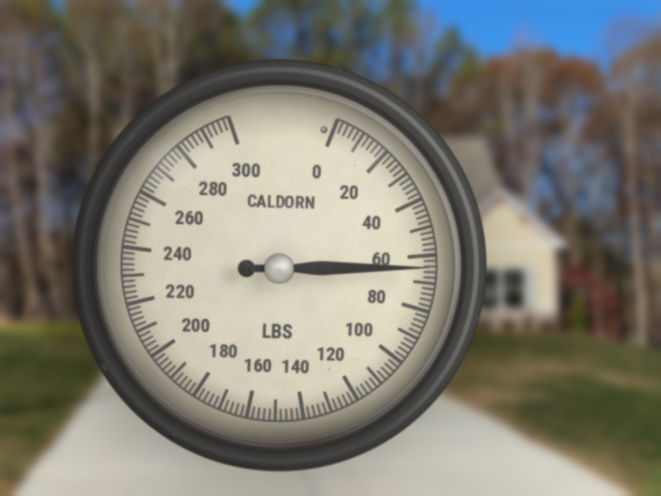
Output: 64,lb
